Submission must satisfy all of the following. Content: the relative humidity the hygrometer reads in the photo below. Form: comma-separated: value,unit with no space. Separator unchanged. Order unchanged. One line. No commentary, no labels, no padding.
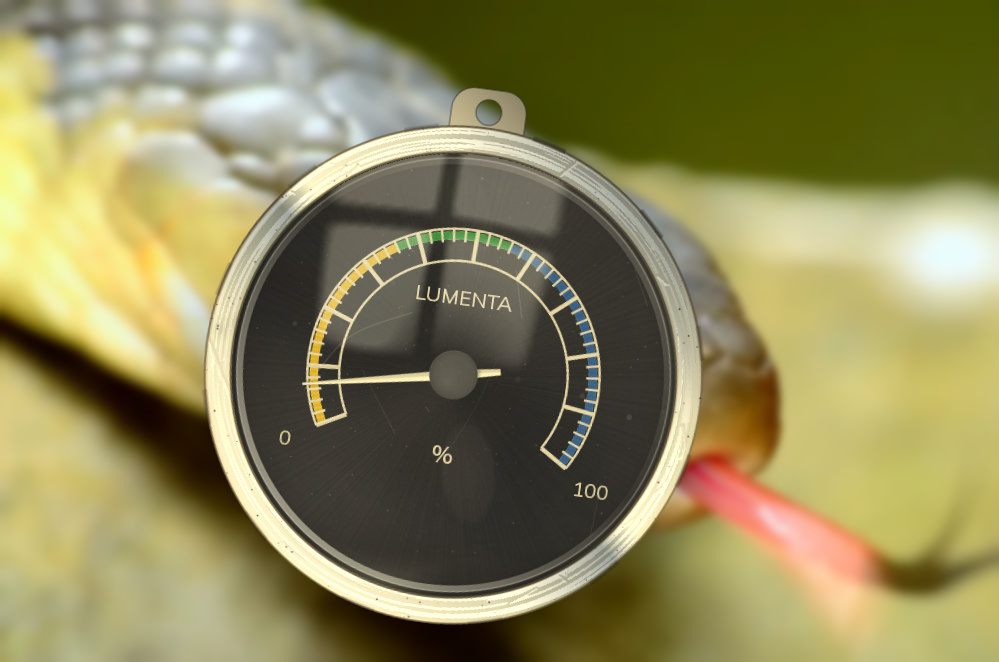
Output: 7,%
